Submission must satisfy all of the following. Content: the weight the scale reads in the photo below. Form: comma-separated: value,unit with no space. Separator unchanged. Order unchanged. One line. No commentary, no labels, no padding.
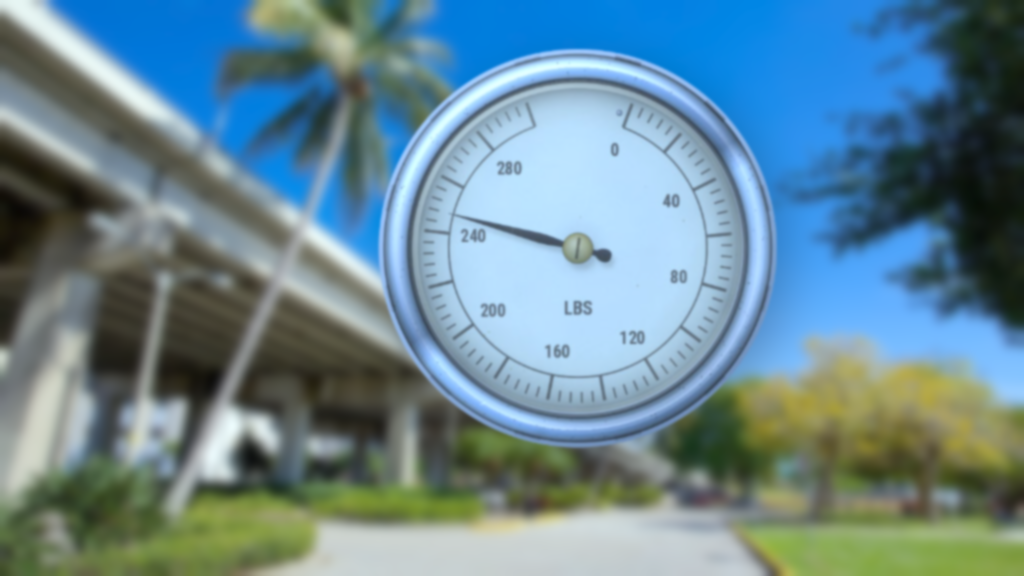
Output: 248,lb
